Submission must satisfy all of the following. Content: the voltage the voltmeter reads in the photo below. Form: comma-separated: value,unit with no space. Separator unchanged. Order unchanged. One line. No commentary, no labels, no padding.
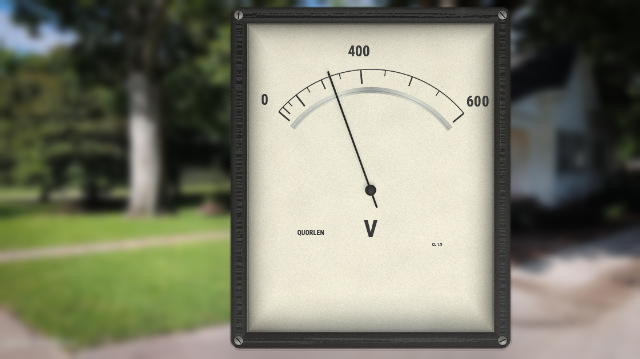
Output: 325,V
